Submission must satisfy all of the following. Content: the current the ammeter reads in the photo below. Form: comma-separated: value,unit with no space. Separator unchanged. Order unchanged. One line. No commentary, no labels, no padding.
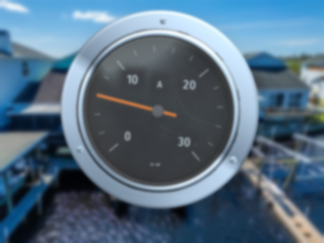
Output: 6,A
